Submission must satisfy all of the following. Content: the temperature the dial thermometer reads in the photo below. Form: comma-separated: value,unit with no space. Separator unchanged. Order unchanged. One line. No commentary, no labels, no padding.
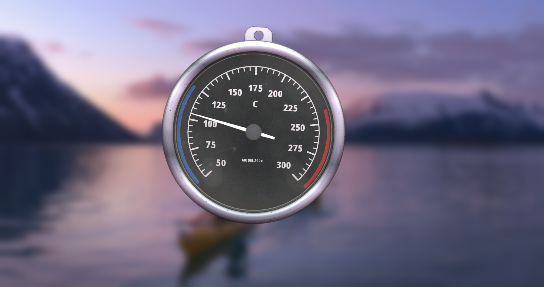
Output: 105,°C
